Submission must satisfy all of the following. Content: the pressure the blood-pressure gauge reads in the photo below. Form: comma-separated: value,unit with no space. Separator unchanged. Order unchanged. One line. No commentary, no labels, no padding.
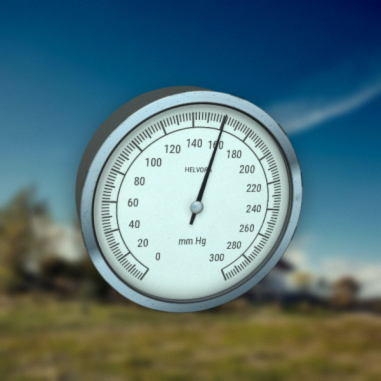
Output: 160,mmHg
